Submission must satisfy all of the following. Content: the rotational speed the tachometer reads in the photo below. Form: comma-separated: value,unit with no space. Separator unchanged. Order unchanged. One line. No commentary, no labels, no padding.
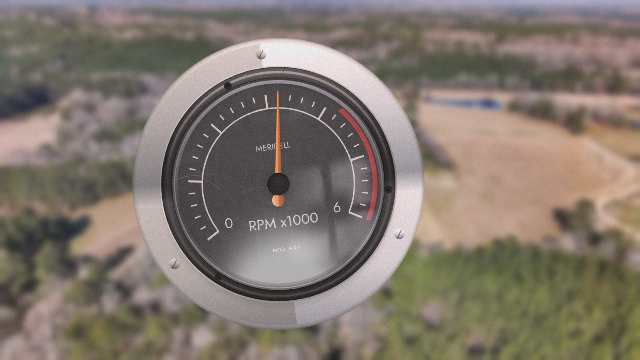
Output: 3200,rpm
